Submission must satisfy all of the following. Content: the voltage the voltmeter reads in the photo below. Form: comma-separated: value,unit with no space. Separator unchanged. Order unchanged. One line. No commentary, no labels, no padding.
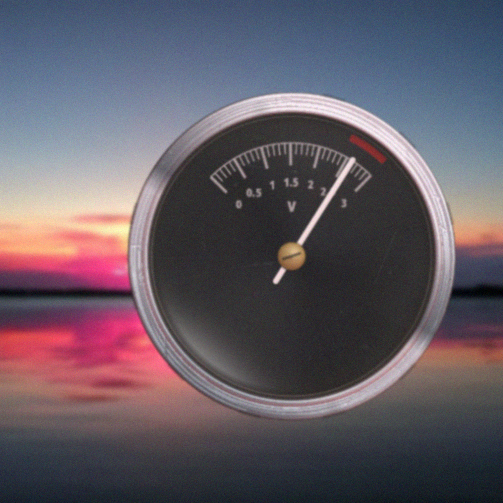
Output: 2.6,V
